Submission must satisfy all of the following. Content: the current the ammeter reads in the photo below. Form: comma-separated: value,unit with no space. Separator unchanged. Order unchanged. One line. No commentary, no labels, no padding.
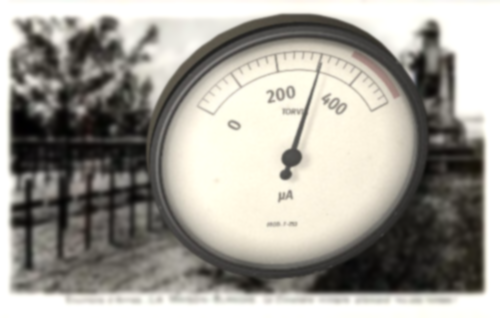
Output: 300,µA
